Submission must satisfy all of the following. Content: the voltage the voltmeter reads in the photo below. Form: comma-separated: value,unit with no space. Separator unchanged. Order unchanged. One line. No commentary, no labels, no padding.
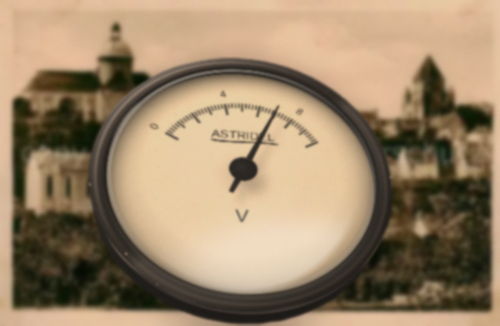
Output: 7,V
